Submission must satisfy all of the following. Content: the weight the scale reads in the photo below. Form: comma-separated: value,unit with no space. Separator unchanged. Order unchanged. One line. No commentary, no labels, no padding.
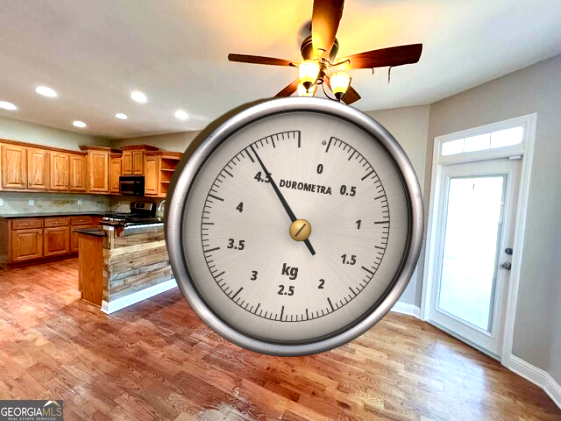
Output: 4.55,kg
